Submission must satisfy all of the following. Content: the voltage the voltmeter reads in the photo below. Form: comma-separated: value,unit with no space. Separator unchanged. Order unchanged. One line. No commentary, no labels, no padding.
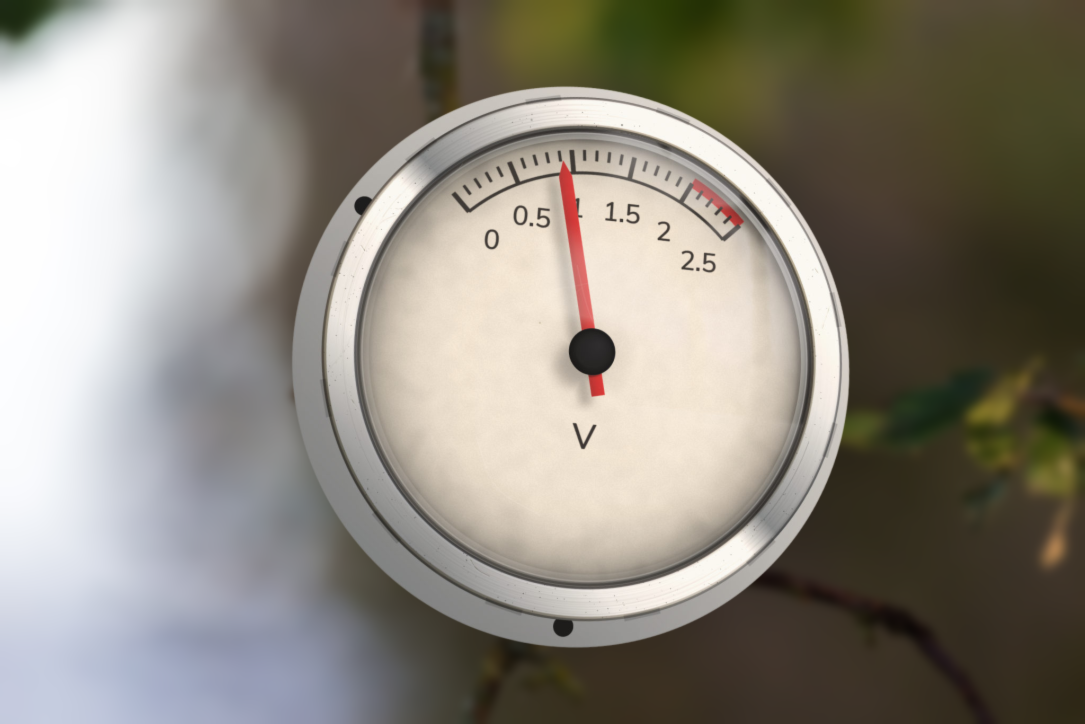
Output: 0.9,V
